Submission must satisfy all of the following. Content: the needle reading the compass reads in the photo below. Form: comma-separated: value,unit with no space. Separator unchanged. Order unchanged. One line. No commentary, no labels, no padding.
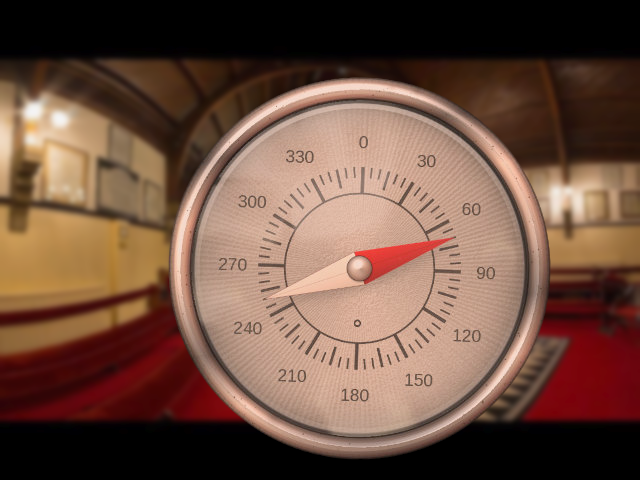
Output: 70,°
